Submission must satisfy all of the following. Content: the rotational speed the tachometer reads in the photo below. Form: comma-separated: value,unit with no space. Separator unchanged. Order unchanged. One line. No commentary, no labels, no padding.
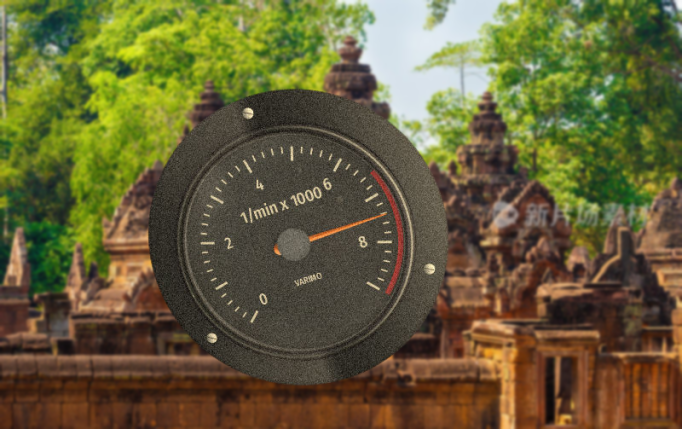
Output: 7400,rpm
